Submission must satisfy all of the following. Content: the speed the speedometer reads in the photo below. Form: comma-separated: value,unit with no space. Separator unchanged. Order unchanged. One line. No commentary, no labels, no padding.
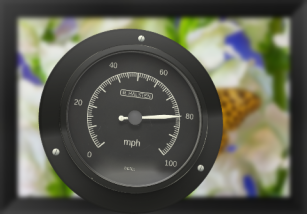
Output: 80,mph
